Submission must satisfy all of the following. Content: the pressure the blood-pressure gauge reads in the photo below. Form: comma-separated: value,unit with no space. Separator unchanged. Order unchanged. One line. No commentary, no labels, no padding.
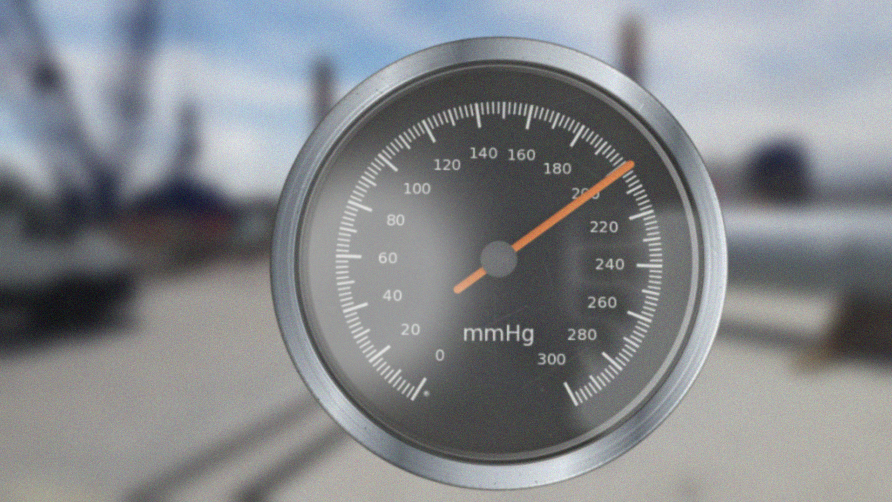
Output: 202,mmHg
